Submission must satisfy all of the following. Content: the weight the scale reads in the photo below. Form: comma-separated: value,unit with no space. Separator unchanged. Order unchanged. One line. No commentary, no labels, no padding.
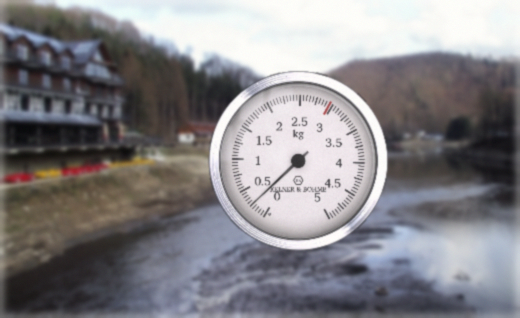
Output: 0.25,kg
